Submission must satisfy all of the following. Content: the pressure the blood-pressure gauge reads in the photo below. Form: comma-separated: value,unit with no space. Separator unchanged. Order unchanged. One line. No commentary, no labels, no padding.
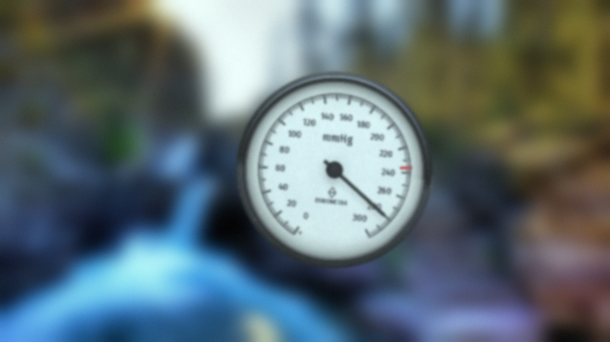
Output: 280,mmHg
